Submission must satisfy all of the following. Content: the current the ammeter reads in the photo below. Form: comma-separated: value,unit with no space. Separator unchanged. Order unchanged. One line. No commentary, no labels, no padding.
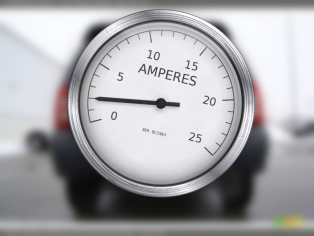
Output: 2,A
